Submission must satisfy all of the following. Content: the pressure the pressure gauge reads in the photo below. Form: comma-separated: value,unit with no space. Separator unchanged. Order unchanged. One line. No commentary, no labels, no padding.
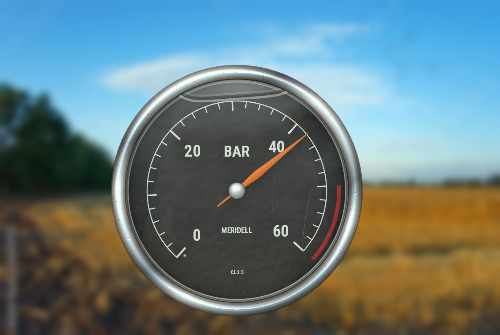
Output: 42,bar
